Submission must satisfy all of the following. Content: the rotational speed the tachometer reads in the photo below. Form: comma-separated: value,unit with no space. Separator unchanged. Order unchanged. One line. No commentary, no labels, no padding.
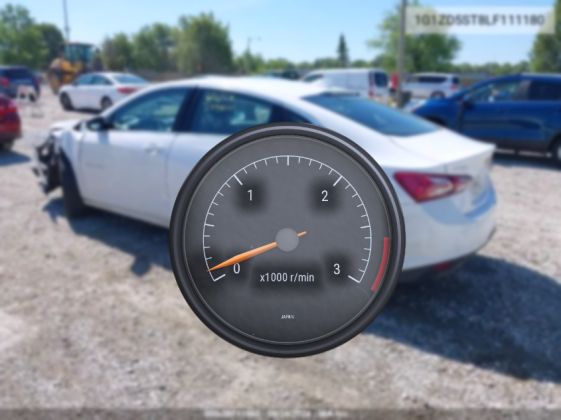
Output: 100,rpm
